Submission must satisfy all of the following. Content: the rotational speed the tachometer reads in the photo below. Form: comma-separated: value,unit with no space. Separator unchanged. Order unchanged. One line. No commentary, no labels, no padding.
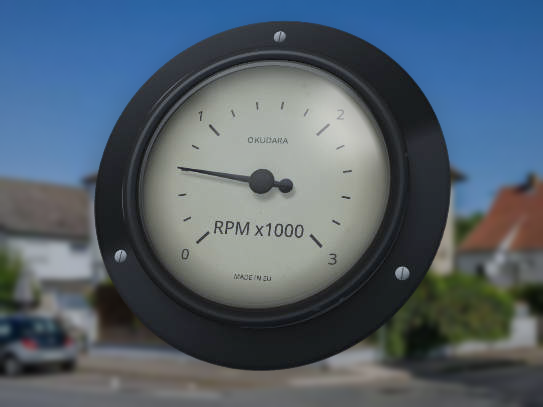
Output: 600,rpm
